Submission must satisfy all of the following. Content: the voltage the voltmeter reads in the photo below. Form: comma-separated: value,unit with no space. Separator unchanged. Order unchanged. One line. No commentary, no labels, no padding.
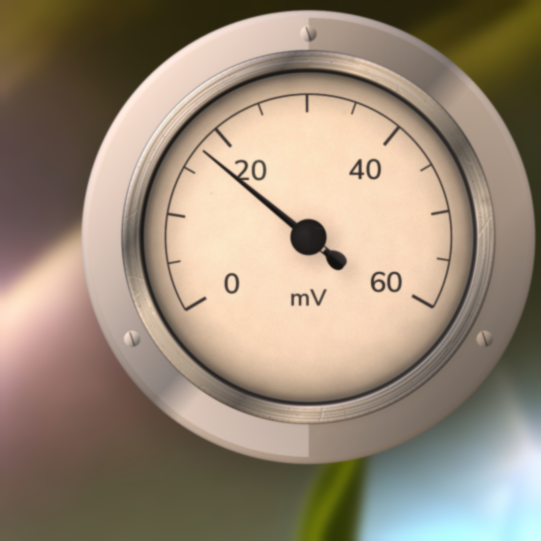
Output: 17.5,mV
